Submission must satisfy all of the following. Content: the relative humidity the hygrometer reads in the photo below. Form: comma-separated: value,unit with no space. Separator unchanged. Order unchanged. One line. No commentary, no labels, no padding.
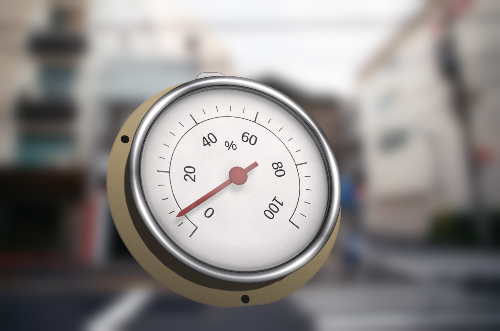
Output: 6,%
